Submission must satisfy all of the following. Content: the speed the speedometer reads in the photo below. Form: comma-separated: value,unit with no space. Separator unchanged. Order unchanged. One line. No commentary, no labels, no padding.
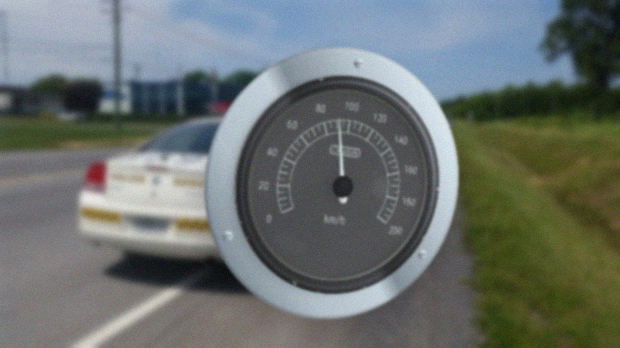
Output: 90,km/h
